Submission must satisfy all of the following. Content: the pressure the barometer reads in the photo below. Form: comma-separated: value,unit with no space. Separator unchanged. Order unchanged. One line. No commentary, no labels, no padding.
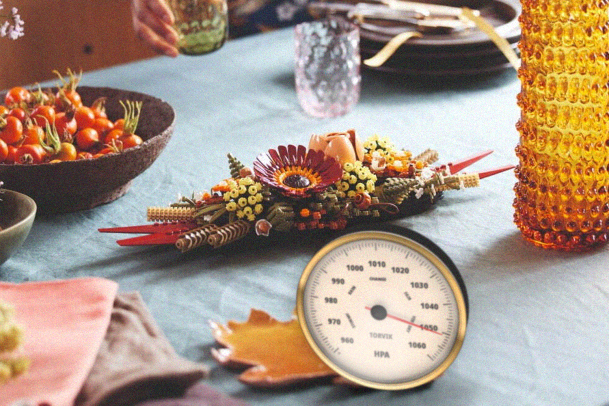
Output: 1050,hPa
